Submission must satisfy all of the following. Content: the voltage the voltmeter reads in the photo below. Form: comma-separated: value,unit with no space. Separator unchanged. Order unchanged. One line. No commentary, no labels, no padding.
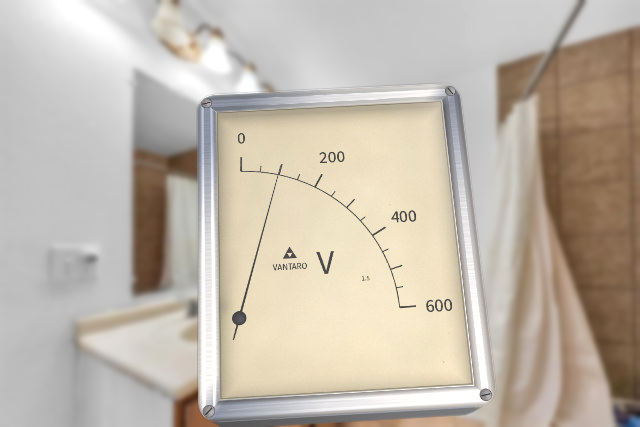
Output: 100,V
